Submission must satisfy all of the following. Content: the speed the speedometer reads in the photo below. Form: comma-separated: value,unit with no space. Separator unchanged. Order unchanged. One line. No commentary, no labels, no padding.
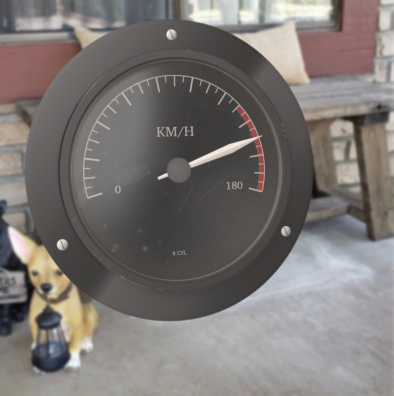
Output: 150,km/h
